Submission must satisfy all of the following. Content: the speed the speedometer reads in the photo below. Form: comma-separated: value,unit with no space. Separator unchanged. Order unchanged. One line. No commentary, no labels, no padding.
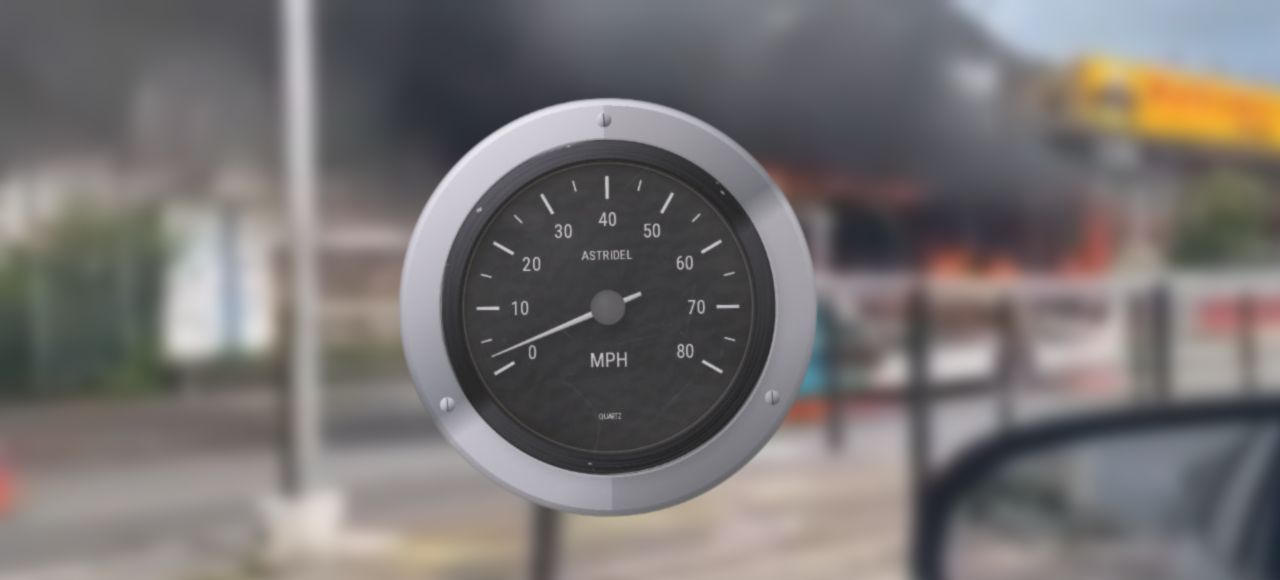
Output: 2.5,mph
